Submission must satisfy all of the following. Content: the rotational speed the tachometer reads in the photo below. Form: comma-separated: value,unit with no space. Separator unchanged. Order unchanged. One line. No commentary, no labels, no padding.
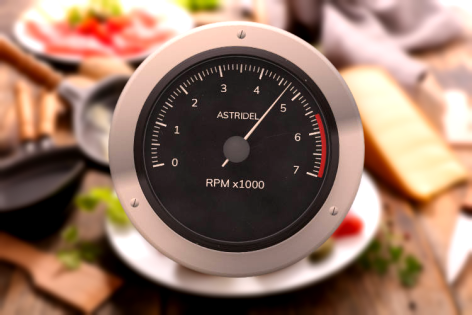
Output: 4700,rpm
